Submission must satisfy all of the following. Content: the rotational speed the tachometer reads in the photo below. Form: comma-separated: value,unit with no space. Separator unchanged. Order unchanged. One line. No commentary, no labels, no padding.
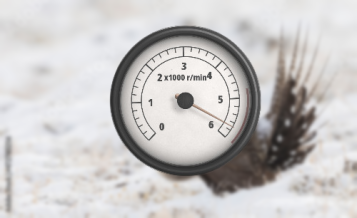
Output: 5700,rpm
